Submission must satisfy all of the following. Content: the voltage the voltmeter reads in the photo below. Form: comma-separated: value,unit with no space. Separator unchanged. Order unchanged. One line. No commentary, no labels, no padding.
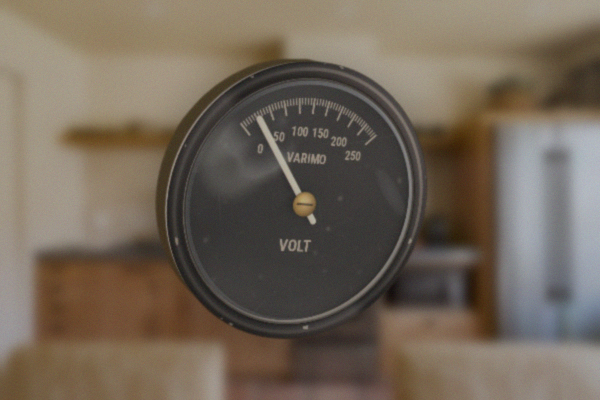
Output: 25,V
